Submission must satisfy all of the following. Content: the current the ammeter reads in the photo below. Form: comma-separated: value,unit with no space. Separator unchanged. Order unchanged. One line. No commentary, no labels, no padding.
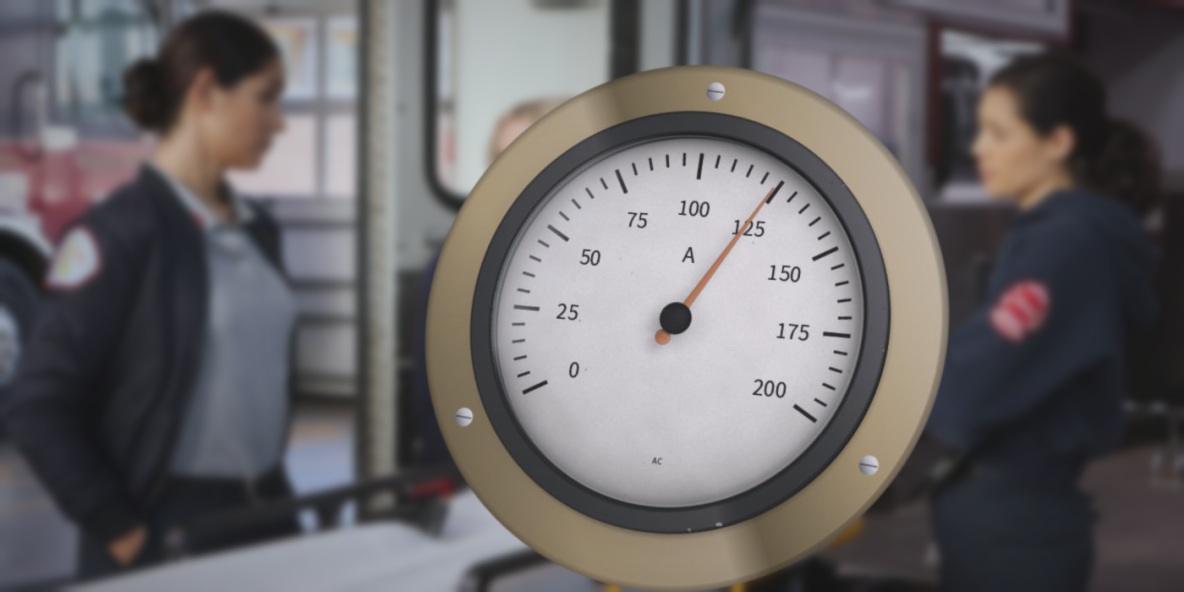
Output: 125,A
